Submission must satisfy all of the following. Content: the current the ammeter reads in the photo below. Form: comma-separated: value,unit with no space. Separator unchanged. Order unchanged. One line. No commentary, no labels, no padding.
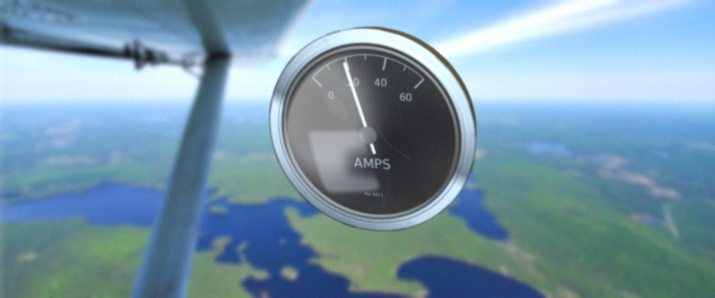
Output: 20,A
